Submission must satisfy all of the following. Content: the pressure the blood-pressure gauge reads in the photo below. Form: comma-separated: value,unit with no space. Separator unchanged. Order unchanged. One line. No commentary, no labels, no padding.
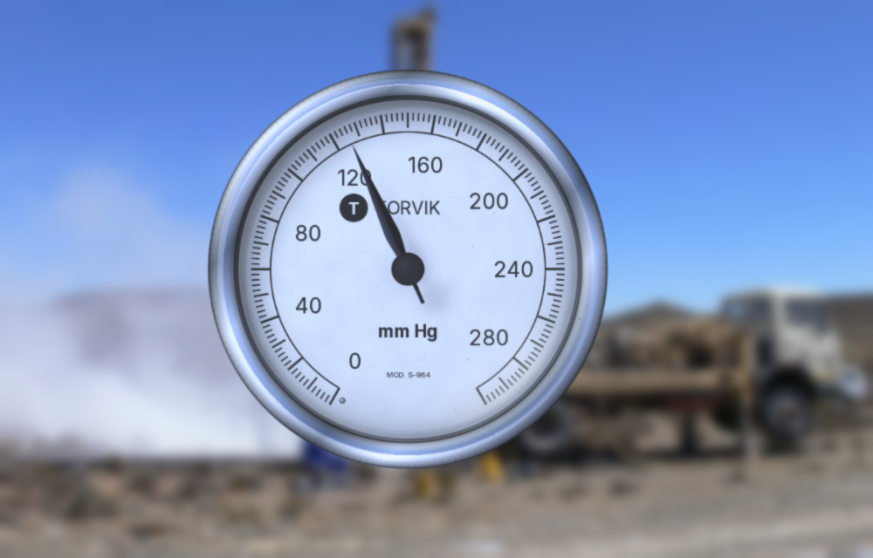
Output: 126,mmHg
